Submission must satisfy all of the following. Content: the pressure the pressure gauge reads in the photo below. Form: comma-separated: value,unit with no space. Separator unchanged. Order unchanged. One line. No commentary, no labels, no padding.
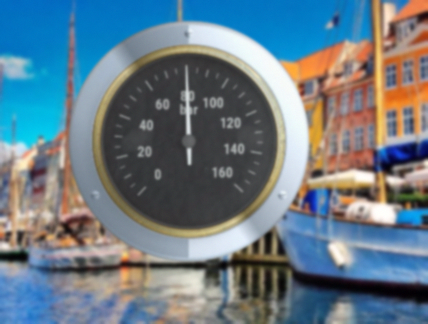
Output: 80,bar
